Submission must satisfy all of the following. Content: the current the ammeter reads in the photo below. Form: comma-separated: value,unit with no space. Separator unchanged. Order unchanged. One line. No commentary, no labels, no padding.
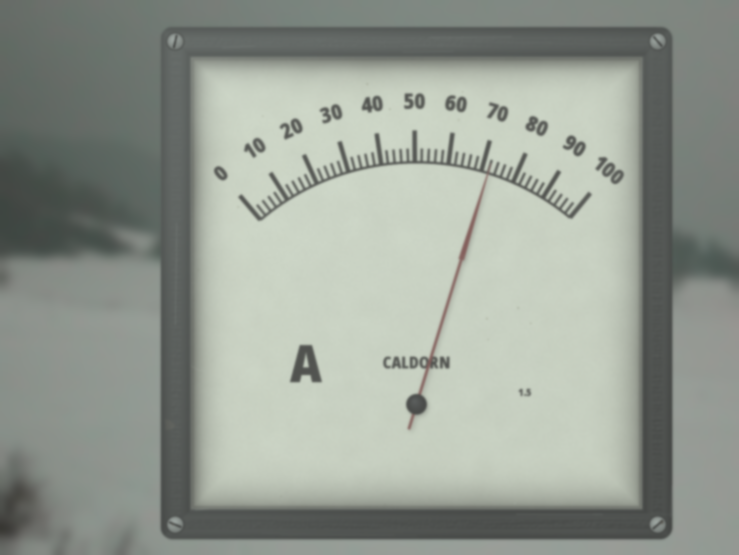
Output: 72,A
